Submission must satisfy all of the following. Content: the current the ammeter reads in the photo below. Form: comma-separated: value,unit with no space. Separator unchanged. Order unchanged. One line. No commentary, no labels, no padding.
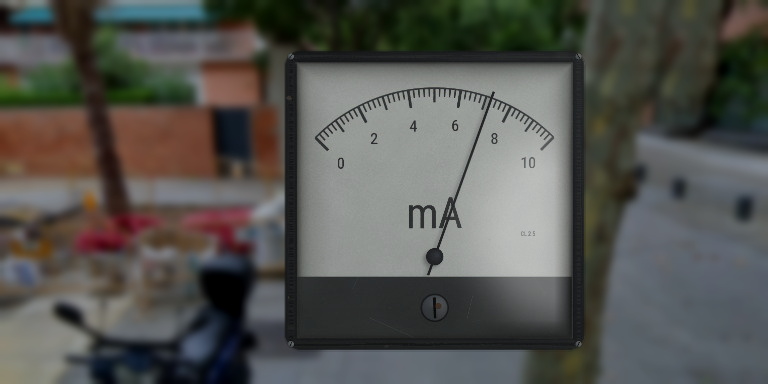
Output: 7.2,mA
